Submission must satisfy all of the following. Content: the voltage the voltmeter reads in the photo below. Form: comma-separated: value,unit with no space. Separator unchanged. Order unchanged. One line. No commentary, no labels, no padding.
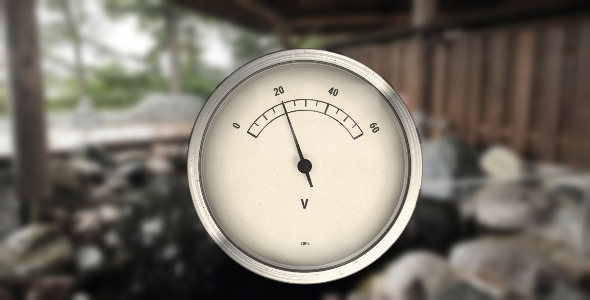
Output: 20,V
